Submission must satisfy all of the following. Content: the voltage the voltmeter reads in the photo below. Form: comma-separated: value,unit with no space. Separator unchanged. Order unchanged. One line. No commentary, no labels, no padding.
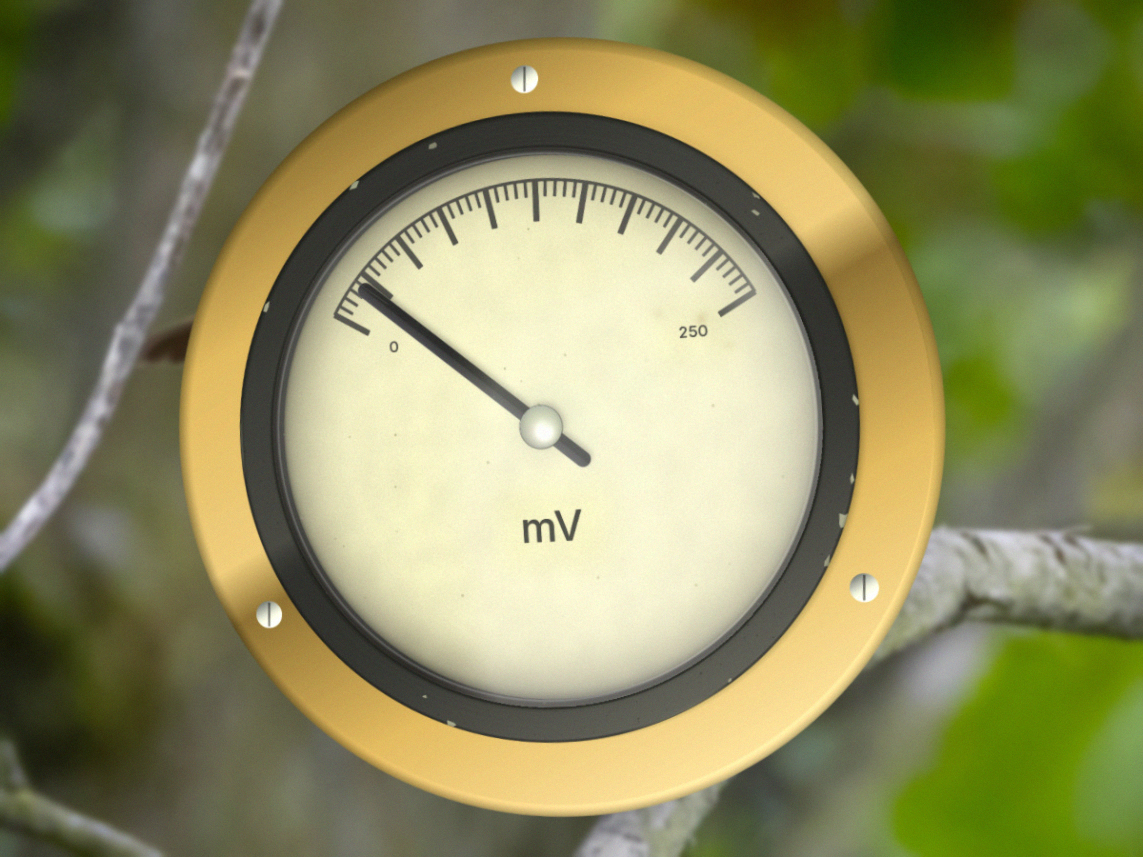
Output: 20,mV
